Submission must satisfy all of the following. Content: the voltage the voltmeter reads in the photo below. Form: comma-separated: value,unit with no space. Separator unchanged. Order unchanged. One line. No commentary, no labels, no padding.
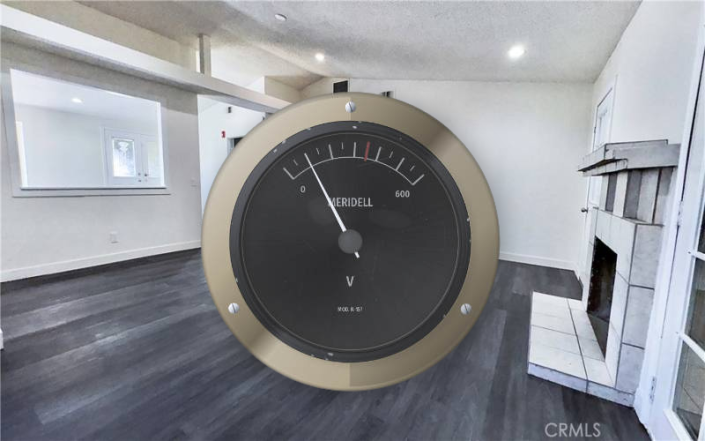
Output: 100,V
